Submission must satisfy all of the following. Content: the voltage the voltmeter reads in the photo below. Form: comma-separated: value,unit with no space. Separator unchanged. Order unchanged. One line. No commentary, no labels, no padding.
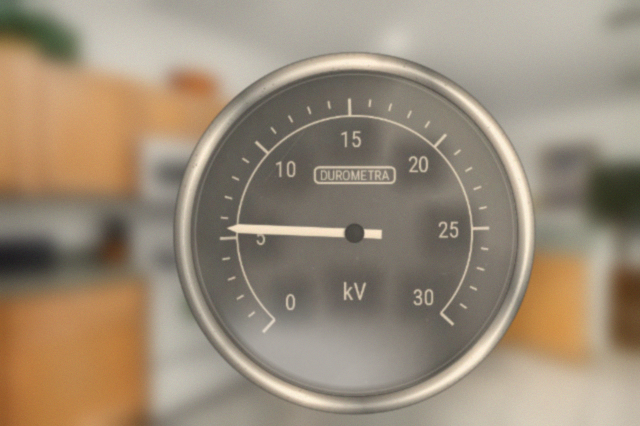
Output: 5.5,kV
